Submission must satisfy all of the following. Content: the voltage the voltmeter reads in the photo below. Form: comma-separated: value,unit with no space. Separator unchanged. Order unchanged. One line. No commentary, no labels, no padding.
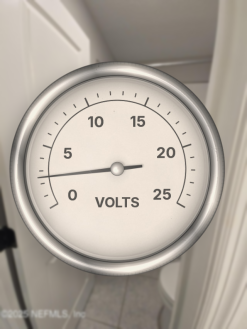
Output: 2.5,V
